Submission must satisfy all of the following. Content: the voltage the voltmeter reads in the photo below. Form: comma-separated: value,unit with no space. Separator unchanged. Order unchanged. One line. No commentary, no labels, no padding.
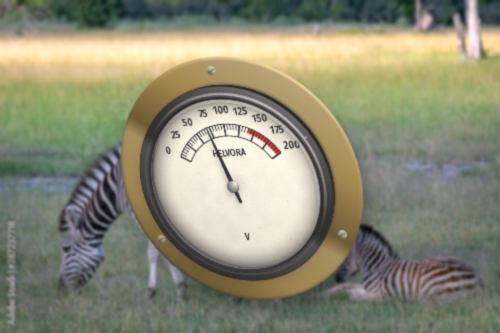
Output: 75,V
